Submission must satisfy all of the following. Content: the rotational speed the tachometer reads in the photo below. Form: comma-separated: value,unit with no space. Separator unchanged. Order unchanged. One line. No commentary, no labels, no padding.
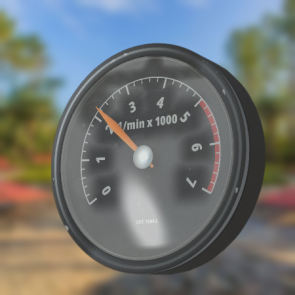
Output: 2200,rpm
